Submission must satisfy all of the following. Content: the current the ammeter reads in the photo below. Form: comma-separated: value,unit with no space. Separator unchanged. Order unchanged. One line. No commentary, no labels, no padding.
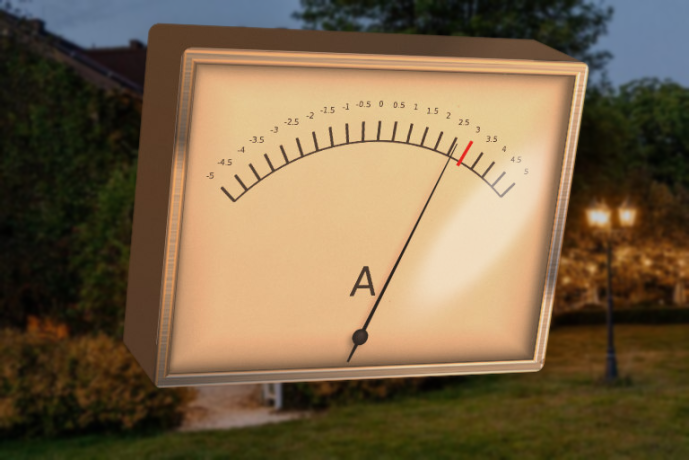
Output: 2.5,A
